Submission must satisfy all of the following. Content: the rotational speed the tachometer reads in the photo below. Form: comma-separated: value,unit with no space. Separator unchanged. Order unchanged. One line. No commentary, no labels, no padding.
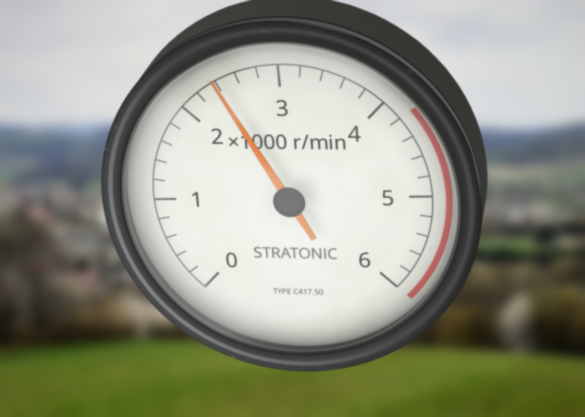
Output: 2400,rpm
